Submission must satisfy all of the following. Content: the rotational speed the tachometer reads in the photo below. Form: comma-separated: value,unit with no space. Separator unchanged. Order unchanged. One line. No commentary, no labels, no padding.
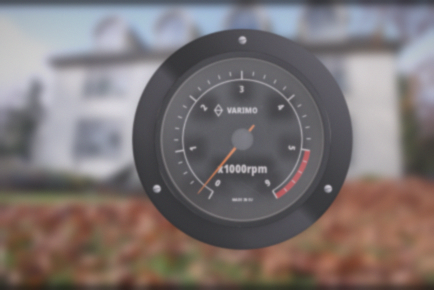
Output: 200,rpm
